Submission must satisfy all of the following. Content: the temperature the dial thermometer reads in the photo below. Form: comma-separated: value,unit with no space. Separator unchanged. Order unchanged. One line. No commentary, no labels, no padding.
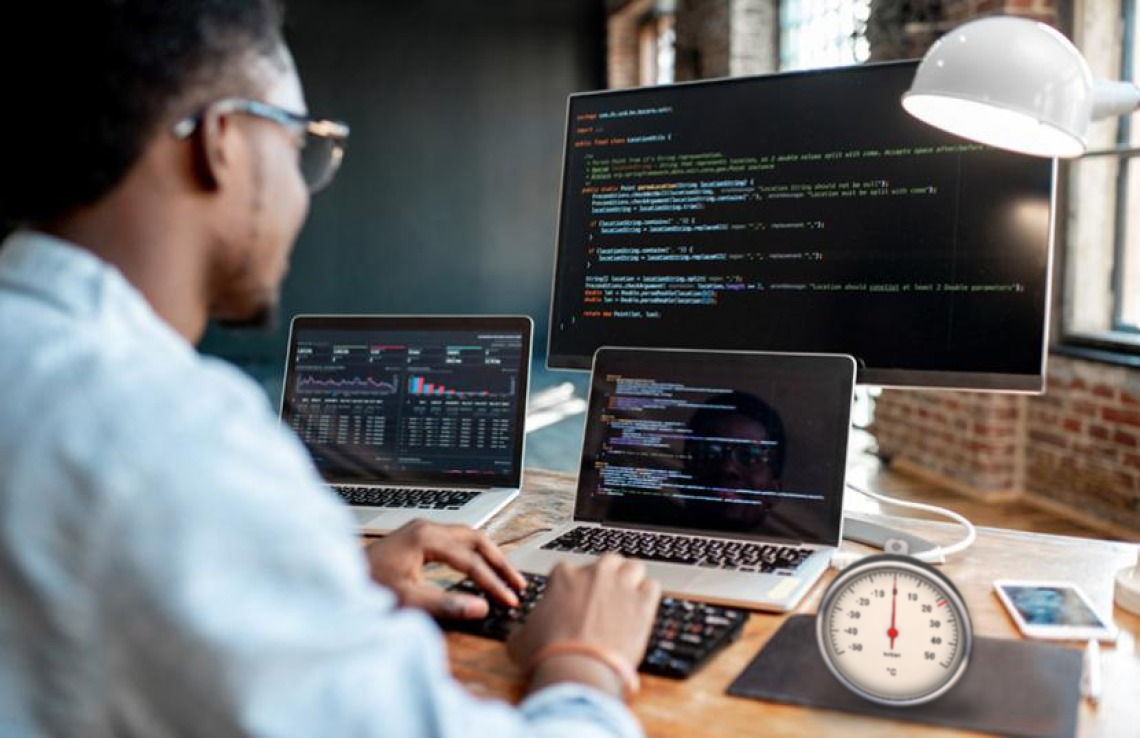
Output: 0,°C
